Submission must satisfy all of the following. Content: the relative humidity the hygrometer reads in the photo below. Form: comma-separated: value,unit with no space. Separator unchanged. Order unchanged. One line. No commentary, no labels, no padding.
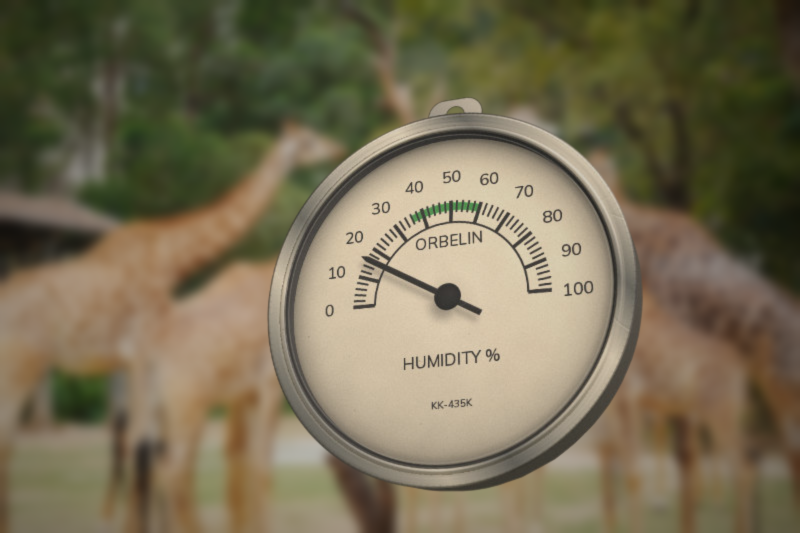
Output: 16,%
